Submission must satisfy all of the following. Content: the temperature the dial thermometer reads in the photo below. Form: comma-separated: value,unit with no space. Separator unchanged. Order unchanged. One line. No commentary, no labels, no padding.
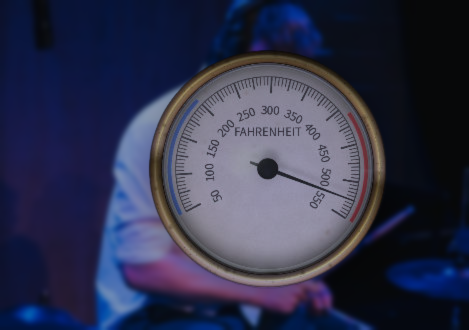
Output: 525,°F
